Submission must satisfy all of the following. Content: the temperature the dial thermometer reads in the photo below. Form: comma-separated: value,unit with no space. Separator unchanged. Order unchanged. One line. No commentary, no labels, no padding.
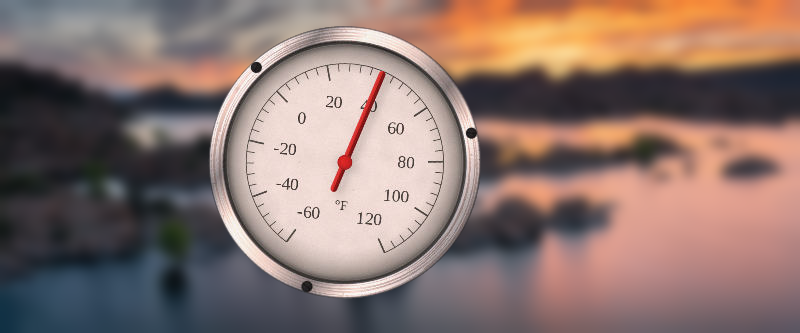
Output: 40,°F
